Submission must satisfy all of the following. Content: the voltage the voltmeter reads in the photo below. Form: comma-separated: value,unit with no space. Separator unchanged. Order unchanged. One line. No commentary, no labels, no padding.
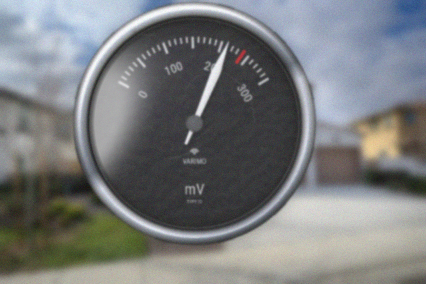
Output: 210,mV
